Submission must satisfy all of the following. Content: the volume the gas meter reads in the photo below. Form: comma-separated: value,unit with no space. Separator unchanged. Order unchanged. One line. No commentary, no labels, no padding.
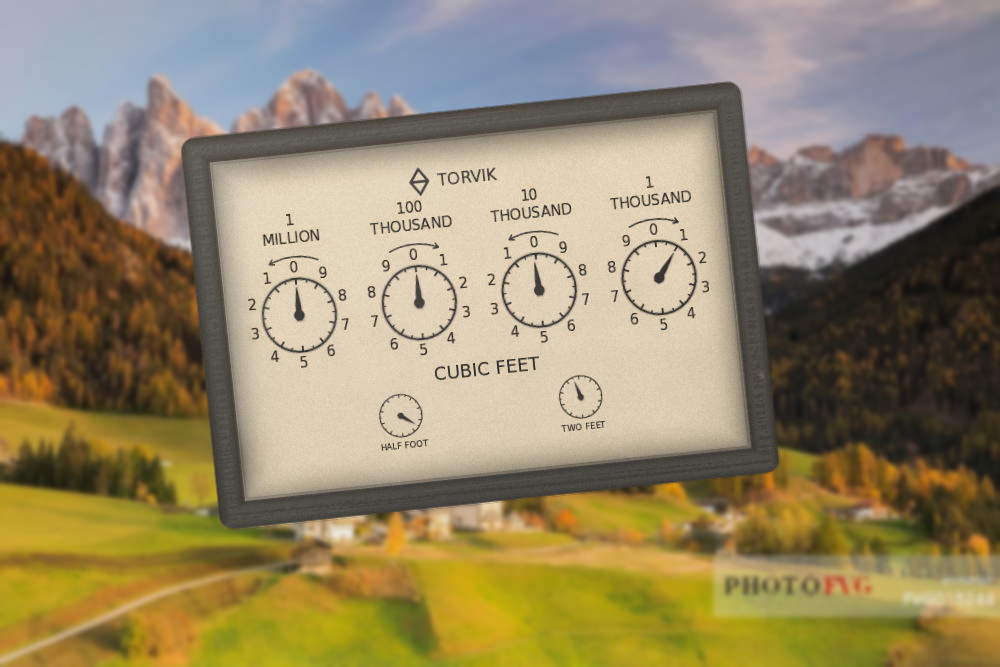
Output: 100,ft³
